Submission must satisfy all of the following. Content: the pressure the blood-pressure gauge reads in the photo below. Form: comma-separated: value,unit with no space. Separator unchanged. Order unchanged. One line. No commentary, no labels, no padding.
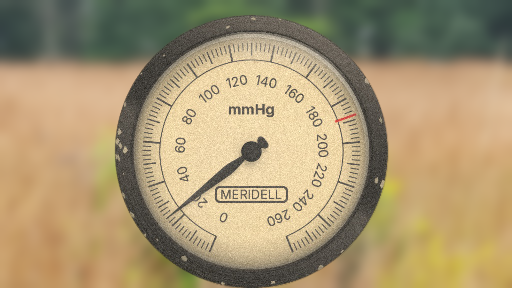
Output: 24,mmHg
